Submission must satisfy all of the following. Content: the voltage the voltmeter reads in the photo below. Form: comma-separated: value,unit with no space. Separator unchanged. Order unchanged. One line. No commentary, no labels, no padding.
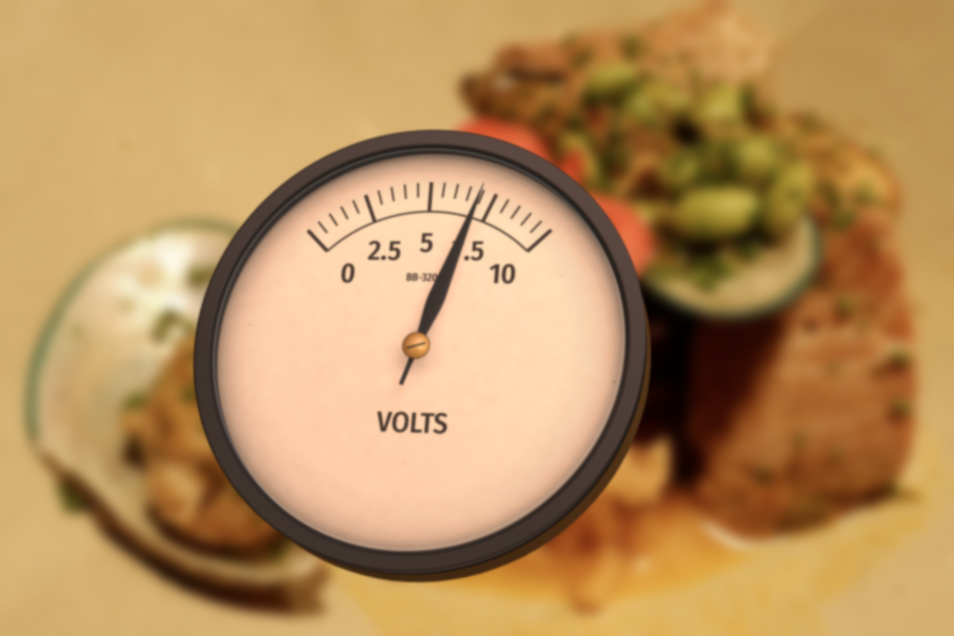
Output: 7,V
